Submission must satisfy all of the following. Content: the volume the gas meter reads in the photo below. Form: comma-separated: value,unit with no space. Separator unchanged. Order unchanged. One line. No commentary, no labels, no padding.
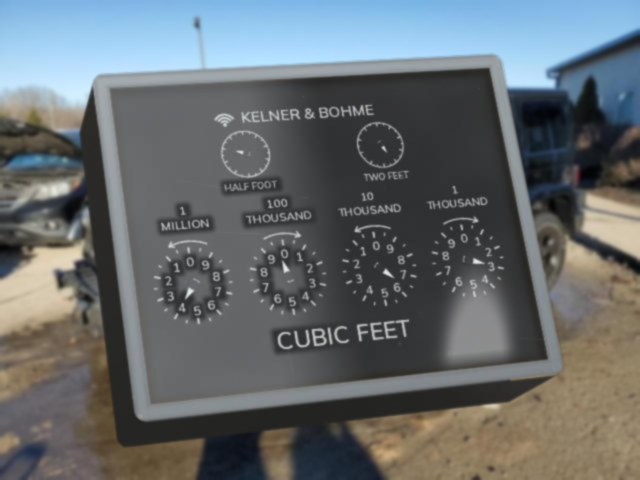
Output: 396300,ft³
